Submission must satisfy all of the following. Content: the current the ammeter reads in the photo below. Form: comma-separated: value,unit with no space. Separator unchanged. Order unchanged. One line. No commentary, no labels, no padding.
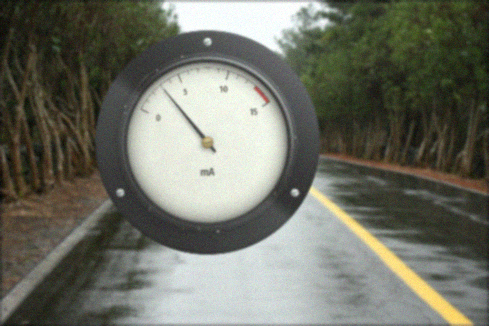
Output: 3,mA
